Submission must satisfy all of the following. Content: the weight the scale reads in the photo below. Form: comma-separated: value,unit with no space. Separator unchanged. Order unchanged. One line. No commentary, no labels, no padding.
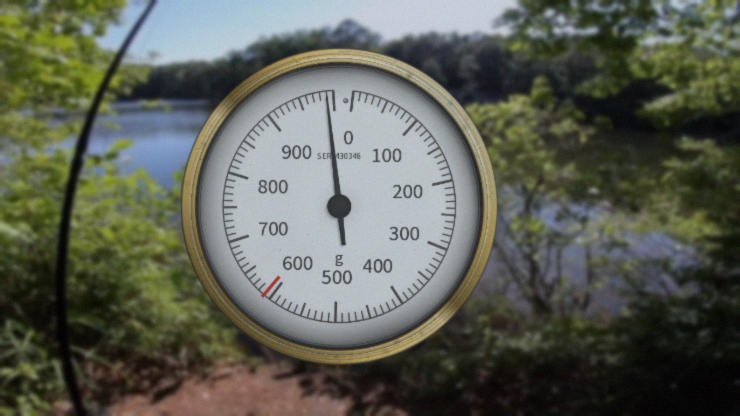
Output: 990,g
